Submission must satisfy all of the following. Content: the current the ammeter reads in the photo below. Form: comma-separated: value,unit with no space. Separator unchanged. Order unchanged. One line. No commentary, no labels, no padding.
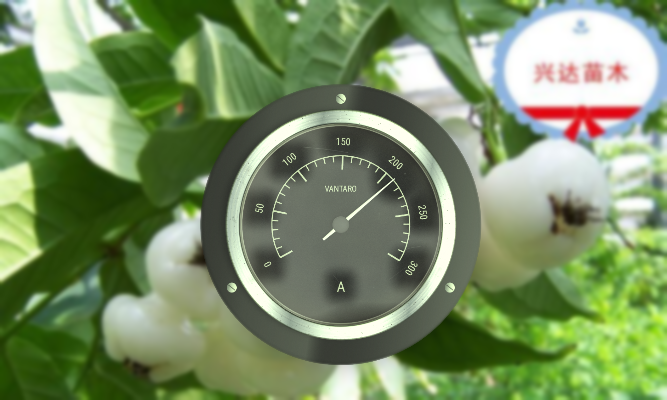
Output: 210,A
